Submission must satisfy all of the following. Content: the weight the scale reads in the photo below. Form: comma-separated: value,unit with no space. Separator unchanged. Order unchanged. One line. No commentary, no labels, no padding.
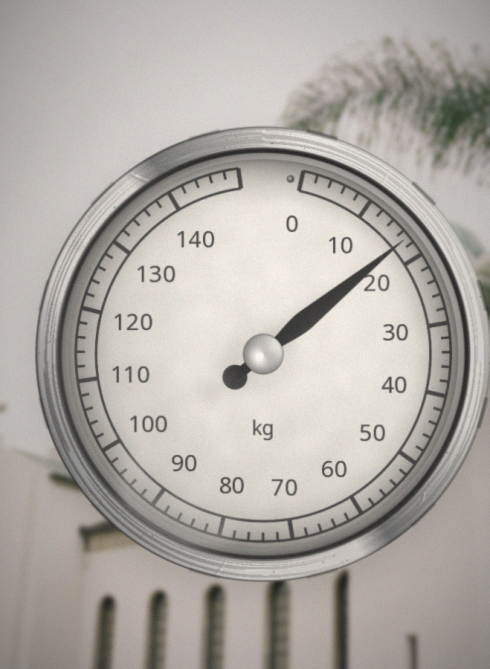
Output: 17,kg
